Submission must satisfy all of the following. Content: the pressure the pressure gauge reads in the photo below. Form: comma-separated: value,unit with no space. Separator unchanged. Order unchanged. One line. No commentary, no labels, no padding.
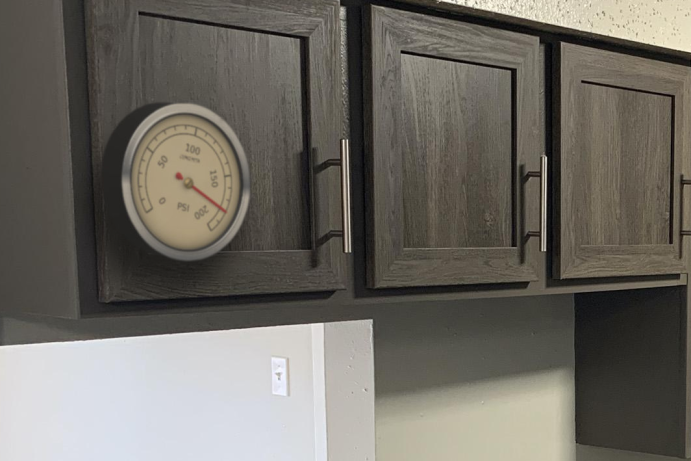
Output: 180,psi
